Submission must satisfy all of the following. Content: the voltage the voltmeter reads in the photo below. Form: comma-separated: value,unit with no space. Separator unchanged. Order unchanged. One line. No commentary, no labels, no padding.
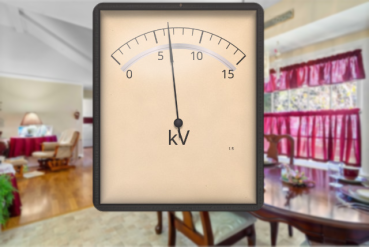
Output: 6.5,kV
